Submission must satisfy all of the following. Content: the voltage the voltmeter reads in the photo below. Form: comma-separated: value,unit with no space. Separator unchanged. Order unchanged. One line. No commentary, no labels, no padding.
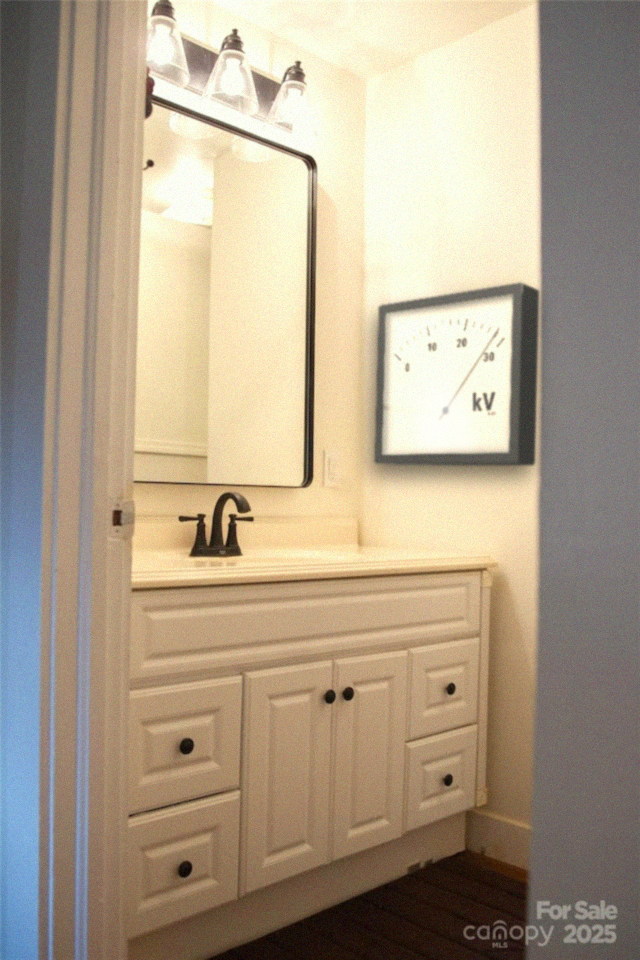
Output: 28,kV
